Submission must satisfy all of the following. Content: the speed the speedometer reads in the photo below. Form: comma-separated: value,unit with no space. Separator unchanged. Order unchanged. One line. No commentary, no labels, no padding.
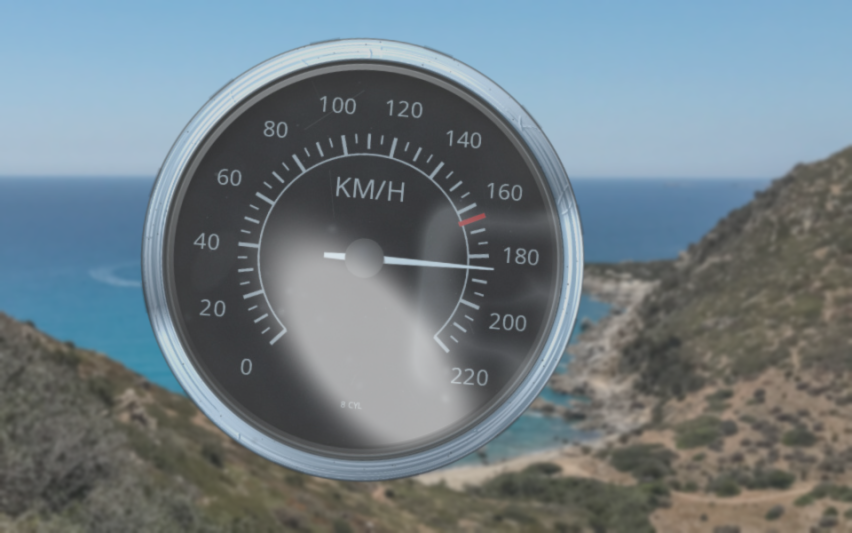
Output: 185,km/h
